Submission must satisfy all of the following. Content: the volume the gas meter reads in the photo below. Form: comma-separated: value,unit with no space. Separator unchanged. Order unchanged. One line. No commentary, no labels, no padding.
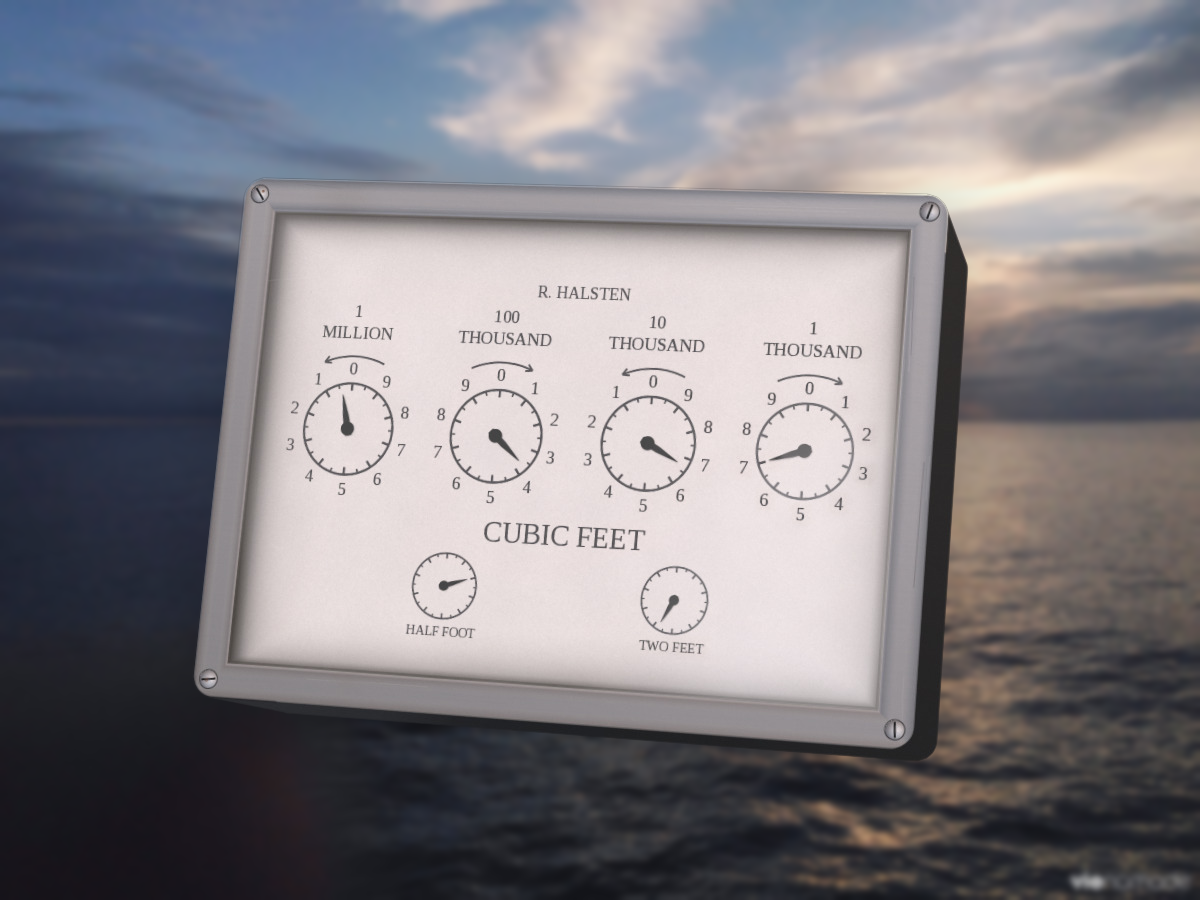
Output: 36700,ft³
